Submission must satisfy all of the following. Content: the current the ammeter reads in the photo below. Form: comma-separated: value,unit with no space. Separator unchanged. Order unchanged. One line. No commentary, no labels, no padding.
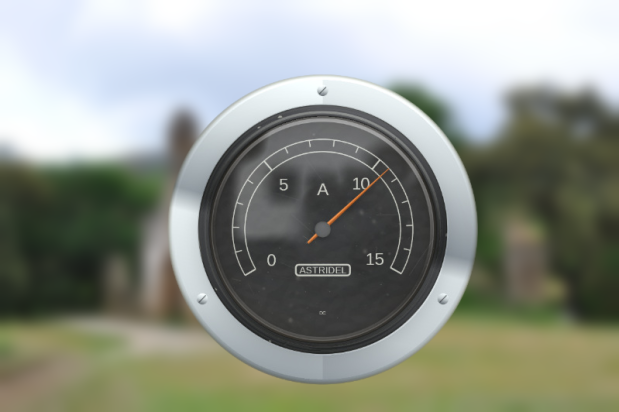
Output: 10.5,A
